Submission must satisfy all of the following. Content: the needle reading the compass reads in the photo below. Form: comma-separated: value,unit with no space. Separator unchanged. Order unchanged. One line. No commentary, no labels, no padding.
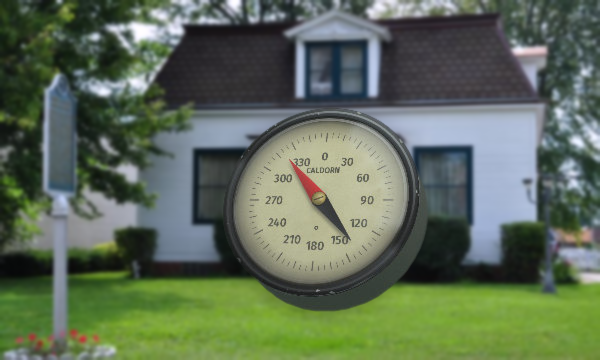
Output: 320,°
